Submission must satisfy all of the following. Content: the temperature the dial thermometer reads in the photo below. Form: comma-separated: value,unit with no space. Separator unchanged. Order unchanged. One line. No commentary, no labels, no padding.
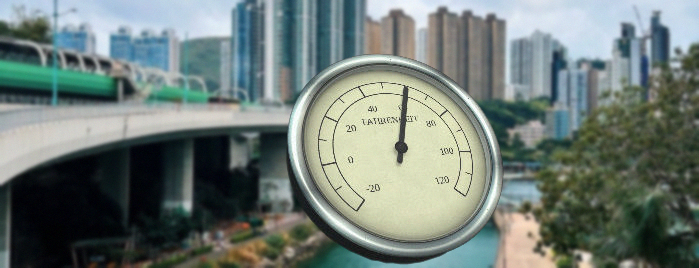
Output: 60,°F
